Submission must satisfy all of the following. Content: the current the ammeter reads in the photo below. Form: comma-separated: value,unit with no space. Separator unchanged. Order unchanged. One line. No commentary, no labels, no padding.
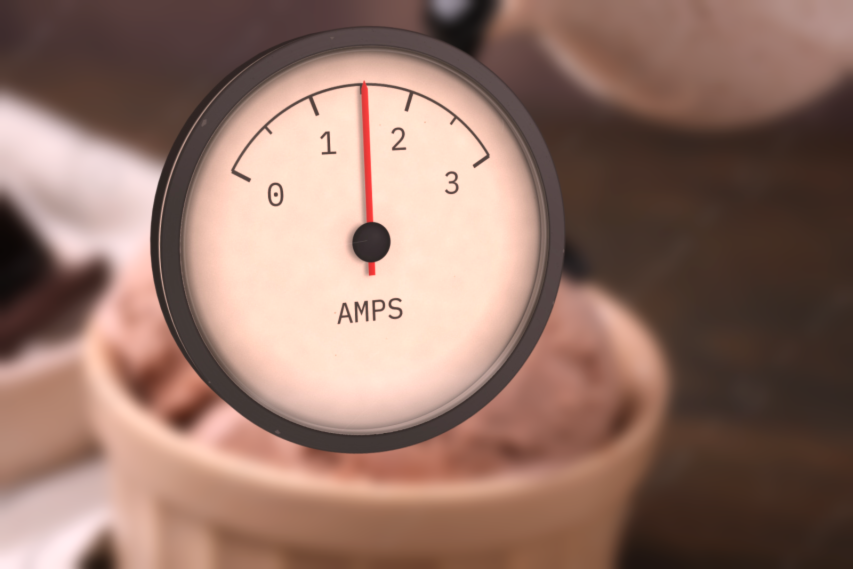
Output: 1.5,A
